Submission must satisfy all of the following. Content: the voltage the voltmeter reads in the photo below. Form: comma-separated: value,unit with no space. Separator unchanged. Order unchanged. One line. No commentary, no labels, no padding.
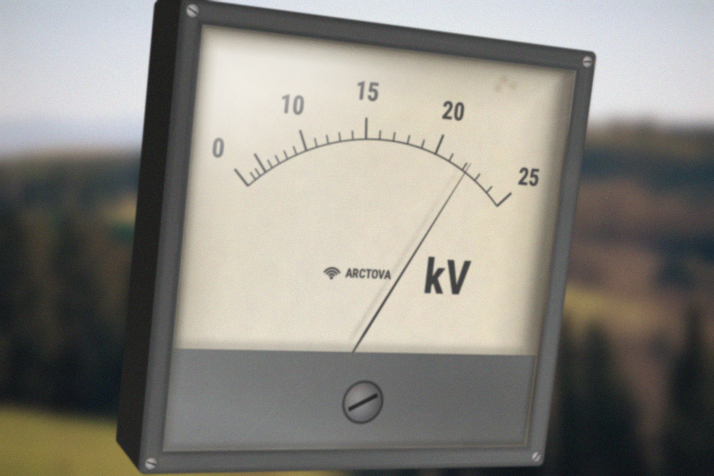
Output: 22,kV
